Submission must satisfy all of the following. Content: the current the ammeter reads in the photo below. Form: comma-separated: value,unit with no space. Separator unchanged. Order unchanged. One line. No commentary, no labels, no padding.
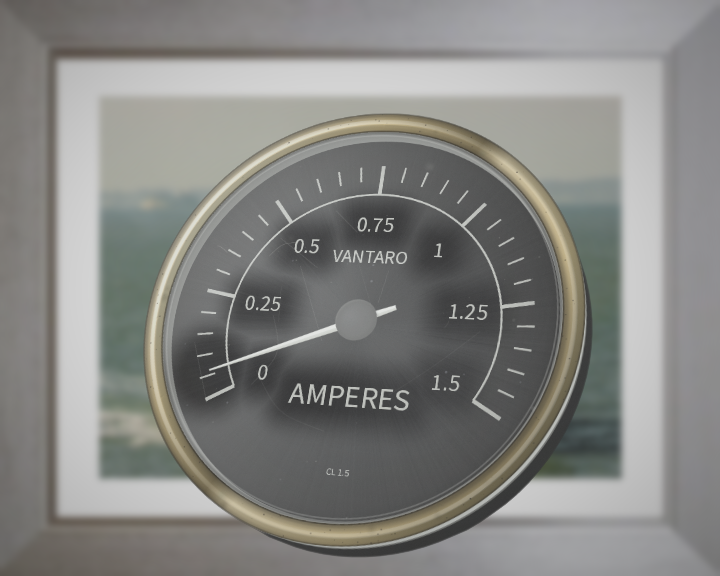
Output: 0.05,A
